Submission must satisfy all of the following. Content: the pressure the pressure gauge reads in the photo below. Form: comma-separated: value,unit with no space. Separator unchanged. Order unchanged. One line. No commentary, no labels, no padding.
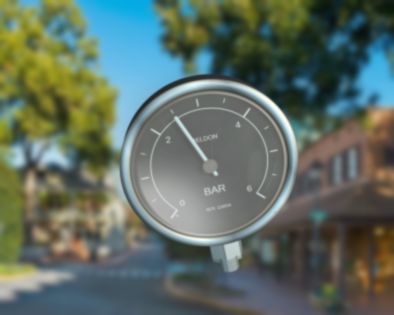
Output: 2.5,bar
